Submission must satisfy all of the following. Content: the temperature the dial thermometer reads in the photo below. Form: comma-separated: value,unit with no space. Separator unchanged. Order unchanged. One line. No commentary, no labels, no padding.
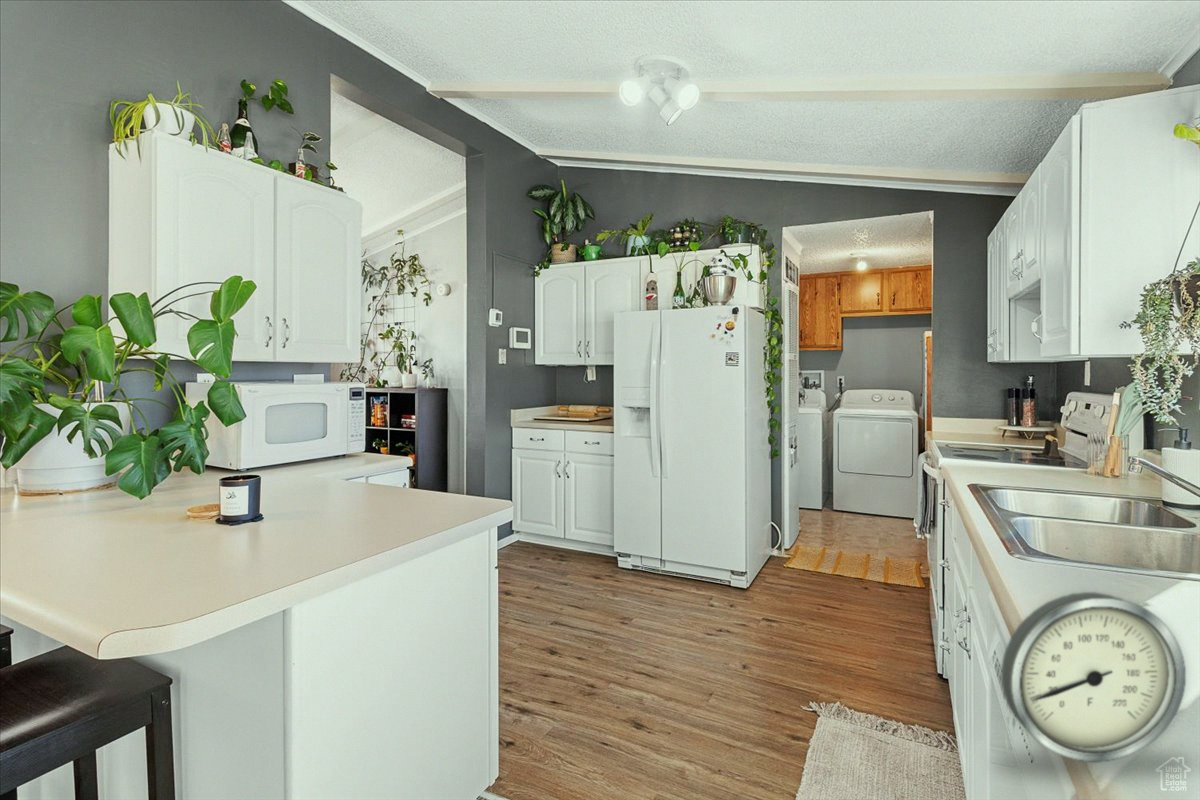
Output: 20,°F
